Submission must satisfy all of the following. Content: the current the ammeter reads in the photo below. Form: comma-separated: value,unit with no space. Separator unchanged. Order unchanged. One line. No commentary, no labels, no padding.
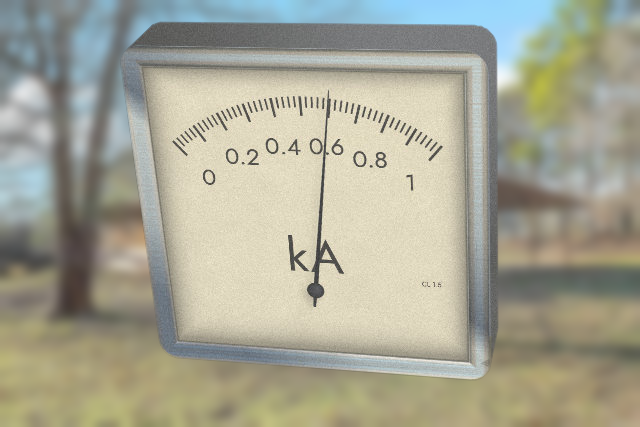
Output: 0.6,kA
